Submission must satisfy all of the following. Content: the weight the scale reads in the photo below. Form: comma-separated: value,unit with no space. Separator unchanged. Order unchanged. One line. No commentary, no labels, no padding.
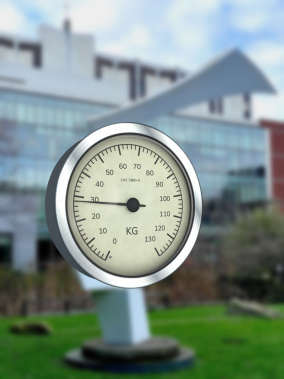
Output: 28,kg
